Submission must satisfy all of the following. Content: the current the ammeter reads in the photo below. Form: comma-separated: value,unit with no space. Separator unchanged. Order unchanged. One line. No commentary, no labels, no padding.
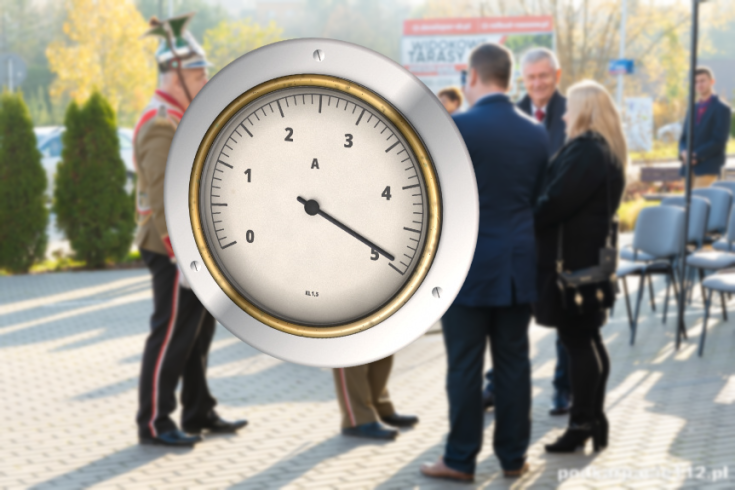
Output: 4.9,A
